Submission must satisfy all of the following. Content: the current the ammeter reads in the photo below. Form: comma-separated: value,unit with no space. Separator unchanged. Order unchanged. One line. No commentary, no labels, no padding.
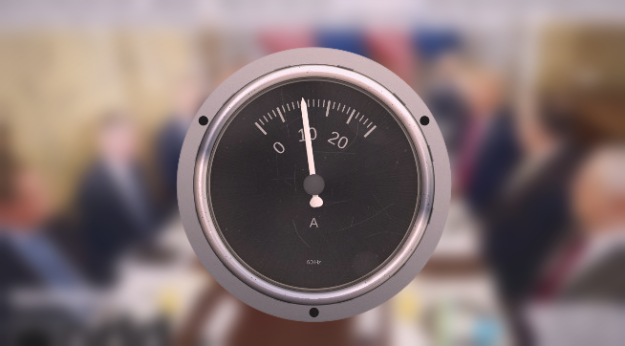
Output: 10,A
